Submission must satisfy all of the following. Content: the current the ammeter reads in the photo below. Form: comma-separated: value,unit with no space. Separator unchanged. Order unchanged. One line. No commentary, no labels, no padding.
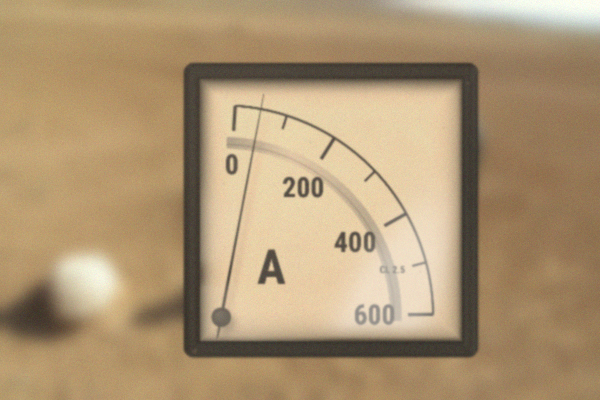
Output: 50,A
